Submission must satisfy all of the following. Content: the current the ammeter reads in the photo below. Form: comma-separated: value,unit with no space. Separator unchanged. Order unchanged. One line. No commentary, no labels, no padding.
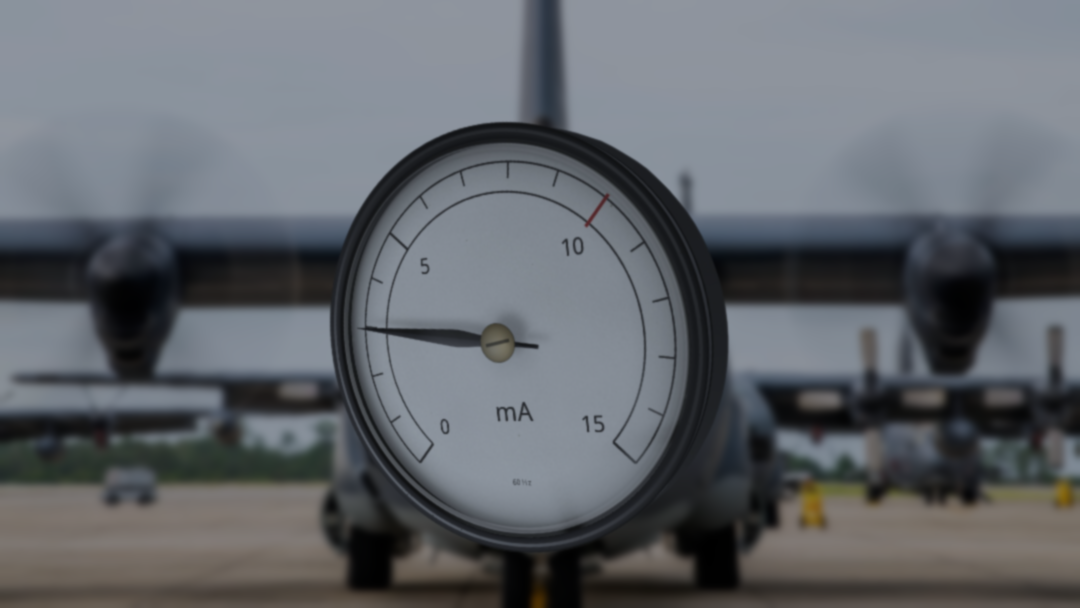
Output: 3,mA
